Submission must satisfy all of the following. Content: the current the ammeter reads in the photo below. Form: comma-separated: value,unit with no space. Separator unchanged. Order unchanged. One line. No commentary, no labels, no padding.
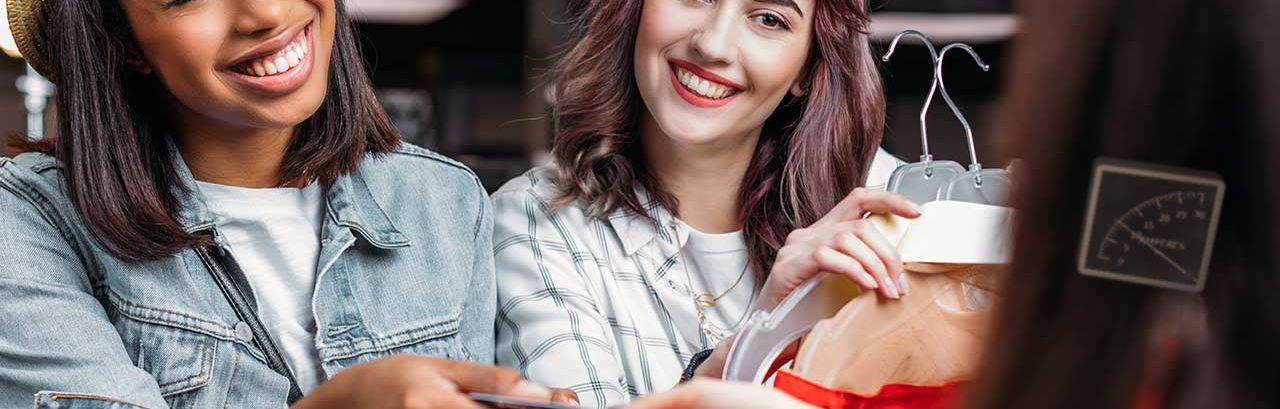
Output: 10,A
